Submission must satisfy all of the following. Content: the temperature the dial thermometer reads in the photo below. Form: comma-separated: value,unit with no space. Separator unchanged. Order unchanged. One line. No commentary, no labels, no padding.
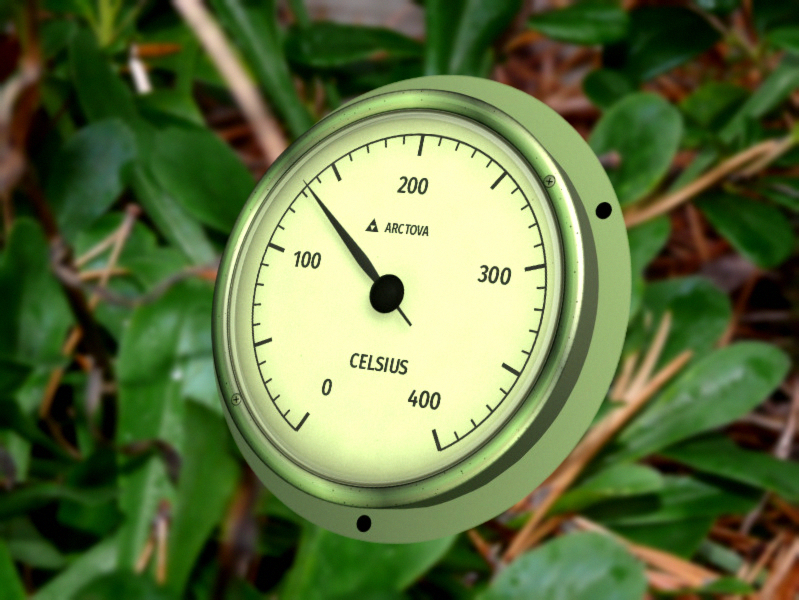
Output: 135,°C
